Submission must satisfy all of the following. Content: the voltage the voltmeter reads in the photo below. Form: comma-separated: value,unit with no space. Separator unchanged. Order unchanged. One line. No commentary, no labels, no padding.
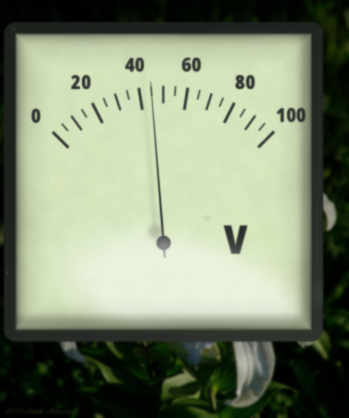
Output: 45,V
